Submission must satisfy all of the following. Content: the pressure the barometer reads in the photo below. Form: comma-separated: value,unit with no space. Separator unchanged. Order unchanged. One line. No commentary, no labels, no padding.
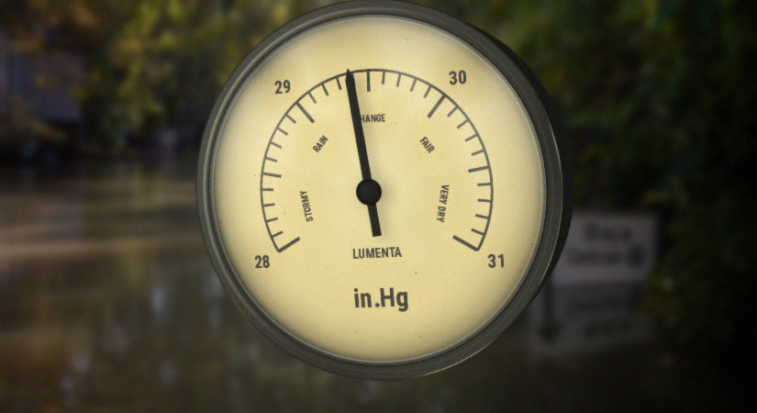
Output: 29.4,inHg
